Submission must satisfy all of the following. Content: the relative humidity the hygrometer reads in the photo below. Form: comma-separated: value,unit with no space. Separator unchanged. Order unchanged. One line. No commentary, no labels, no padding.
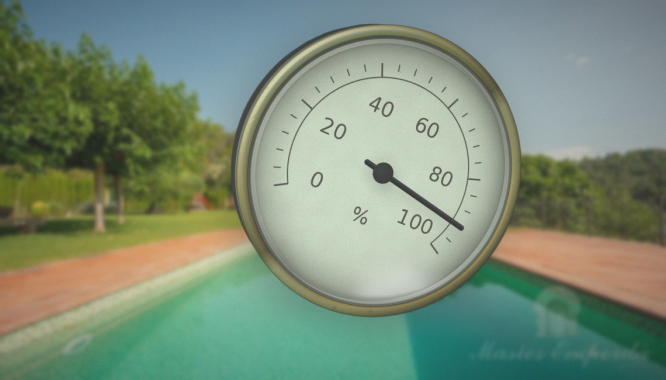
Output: 92,%
